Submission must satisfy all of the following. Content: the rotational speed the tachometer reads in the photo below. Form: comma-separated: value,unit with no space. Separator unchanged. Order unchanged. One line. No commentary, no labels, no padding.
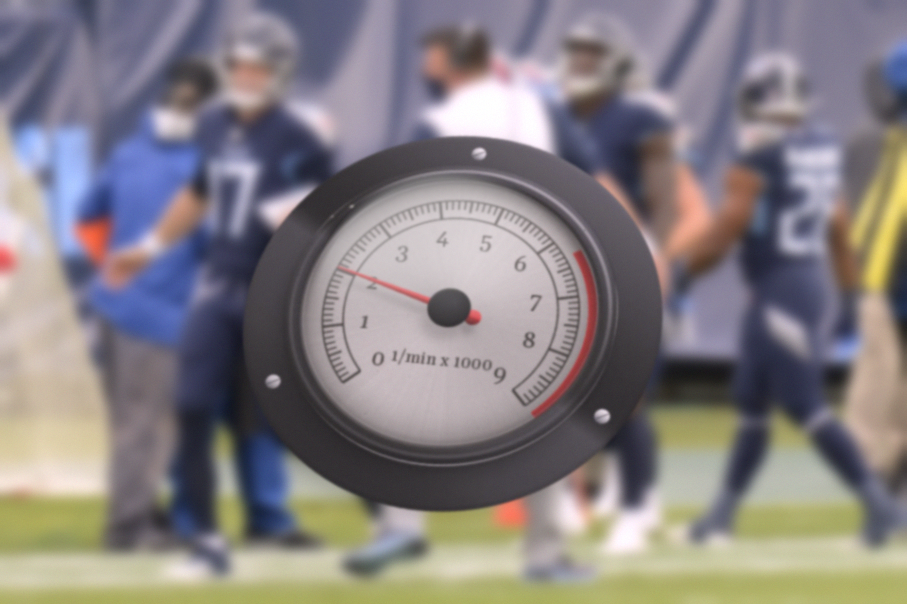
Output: 2000,rpm
